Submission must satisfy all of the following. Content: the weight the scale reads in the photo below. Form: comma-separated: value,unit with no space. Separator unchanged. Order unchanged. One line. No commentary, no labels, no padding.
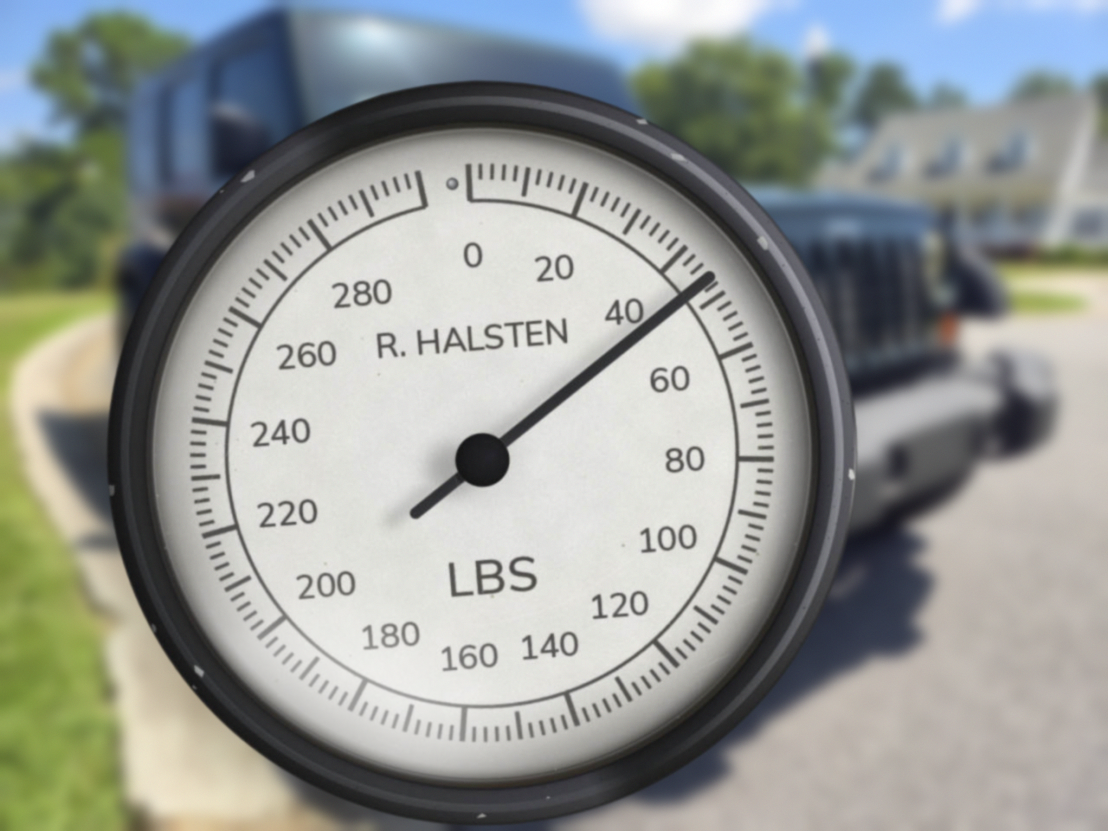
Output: 46,lb
